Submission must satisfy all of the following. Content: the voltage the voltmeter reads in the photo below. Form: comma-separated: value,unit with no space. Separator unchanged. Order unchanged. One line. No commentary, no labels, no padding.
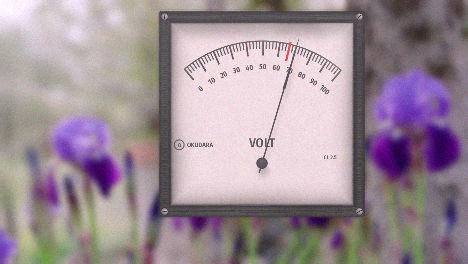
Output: 70,V
